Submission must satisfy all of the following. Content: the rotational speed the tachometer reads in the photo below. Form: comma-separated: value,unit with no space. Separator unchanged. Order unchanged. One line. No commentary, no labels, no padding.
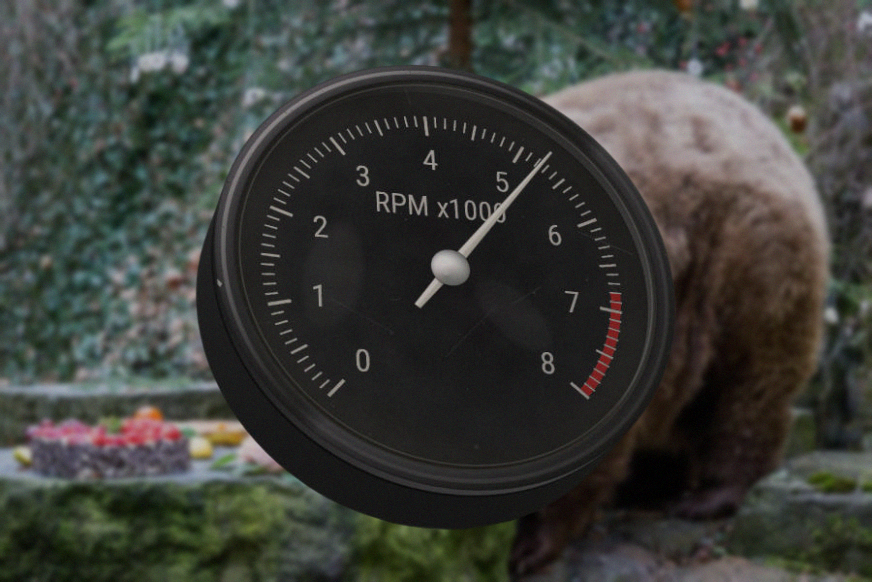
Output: 5250,rpm
